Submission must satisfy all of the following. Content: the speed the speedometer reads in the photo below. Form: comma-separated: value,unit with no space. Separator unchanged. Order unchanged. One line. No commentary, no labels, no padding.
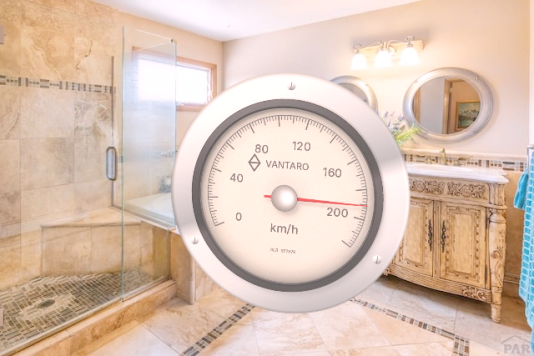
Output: 190,km/h
